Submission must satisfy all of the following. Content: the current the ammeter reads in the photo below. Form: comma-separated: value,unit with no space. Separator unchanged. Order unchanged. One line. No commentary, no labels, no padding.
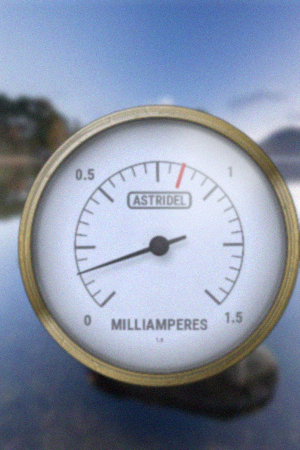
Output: 0.15,mA
